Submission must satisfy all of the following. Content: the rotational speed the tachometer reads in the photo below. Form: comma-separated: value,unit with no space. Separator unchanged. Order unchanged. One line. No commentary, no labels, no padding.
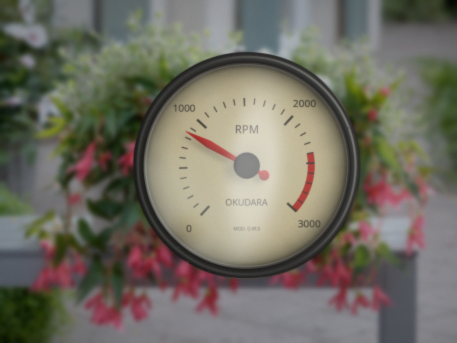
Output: 850,rpm
